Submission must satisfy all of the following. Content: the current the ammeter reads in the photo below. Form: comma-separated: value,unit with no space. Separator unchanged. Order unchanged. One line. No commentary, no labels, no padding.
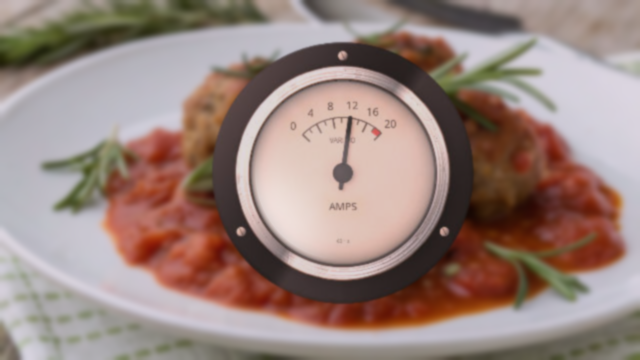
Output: 12,A
